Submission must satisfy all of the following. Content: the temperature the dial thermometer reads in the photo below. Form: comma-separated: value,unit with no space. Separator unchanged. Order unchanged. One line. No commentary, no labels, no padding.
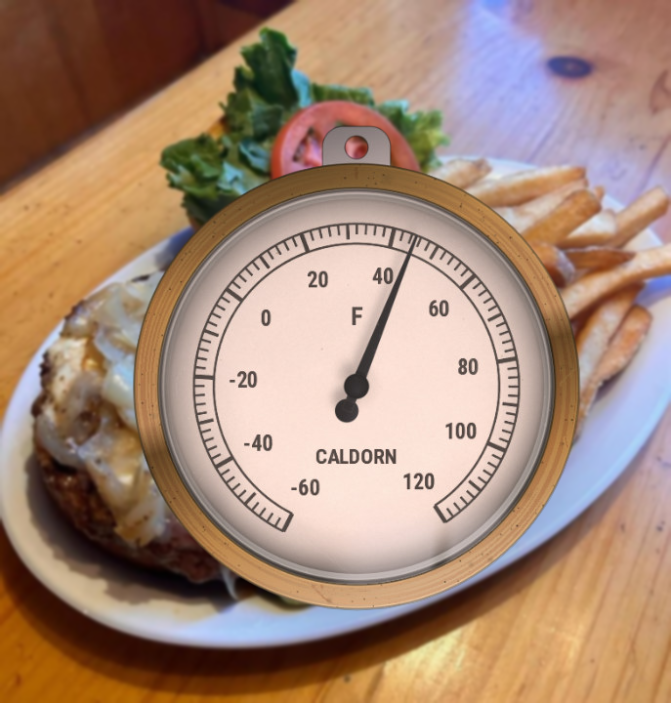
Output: 45,°F
